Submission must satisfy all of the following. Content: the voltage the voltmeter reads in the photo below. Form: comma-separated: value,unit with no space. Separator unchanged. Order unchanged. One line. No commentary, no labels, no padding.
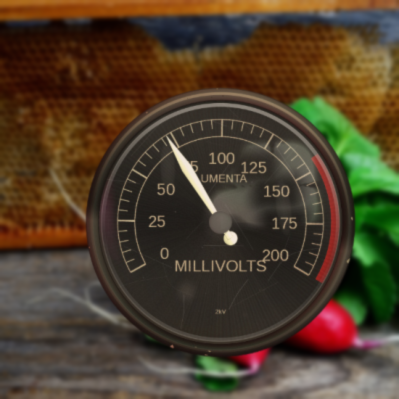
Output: 72.5,mV
